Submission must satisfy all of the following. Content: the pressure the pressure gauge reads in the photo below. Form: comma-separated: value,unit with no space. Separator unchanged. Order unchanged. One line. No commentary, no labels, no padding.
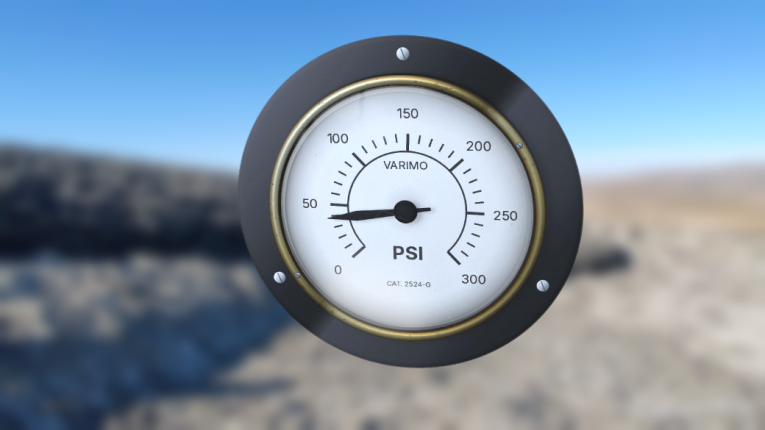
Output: 40,psi
